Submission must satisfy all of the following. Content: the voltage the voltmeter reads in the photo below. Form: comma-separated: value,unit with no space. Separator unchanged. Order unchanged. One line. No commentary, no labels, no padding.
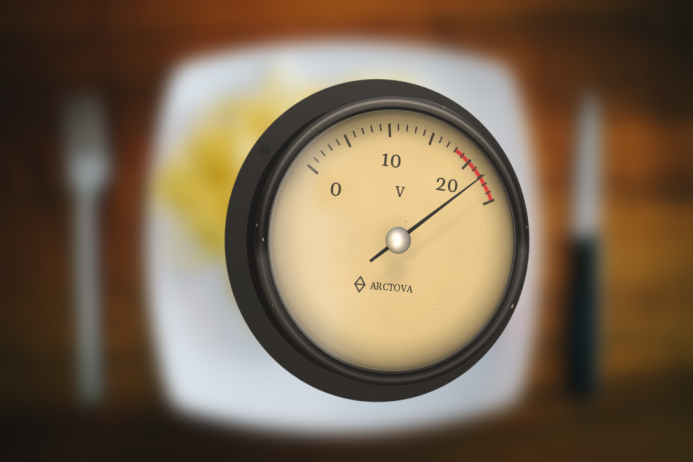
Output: 22,V
